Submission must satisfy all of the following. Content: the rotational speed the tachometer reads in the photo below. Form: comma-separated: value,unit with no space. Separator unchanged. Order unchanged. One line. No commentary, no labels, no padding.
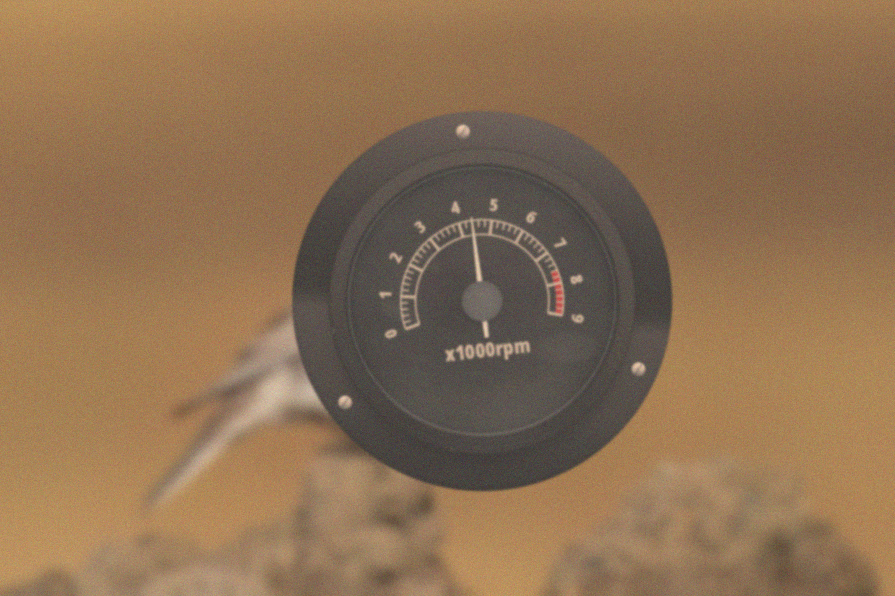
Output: 4400,rpm
